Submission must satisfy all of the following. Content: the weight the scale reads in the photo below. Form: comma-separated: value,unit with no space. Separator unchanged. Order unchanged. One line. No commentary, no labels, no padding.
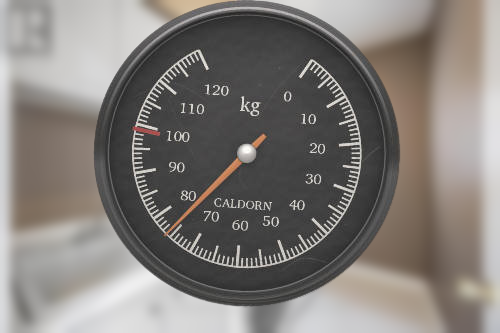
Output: 76,kg
